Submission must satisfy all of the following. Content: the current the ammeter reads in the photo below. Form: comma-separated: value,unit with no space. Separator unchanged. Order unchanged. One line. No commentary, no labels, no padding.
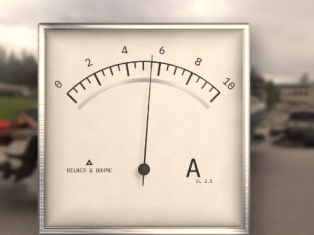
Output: 5.5,A
